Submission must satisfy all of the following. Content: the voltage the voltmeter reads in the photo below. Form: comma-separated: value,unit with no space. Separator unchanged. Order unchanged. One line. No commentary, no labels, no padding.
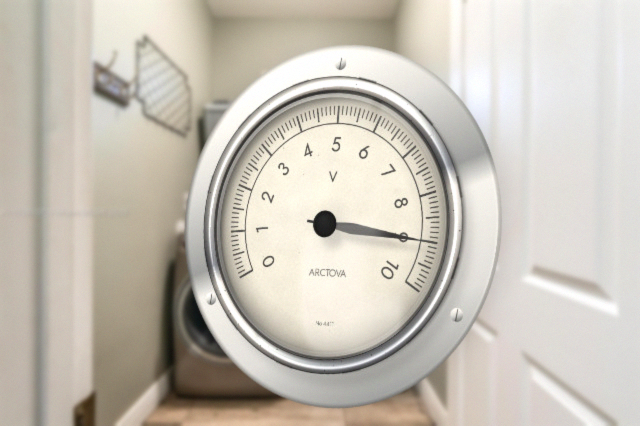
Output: 9,V
